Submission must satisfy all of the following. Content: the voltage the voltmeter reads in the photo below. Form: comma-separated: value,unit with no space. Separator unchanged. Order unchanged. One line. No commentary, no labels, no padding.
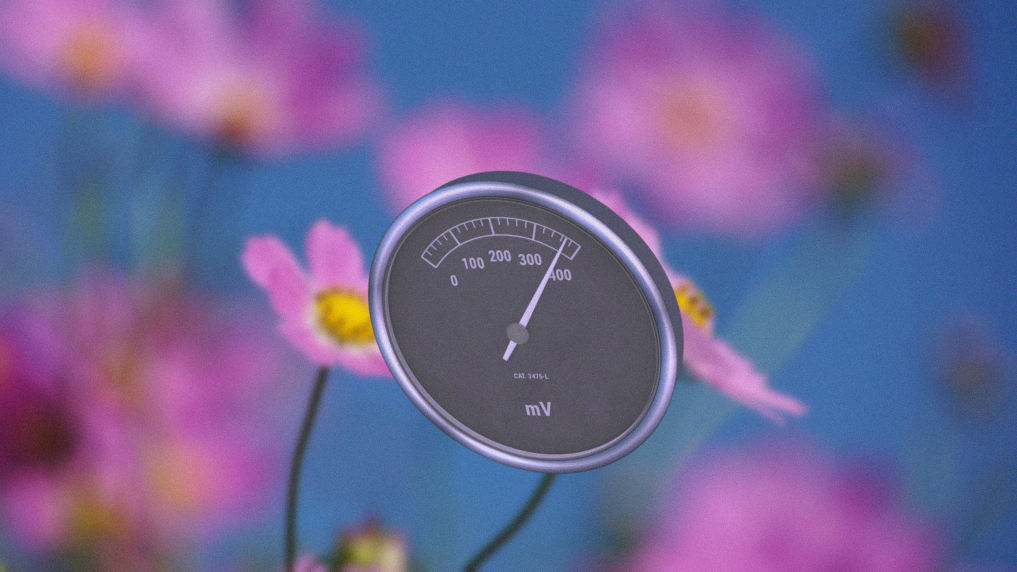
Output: 370,mV
